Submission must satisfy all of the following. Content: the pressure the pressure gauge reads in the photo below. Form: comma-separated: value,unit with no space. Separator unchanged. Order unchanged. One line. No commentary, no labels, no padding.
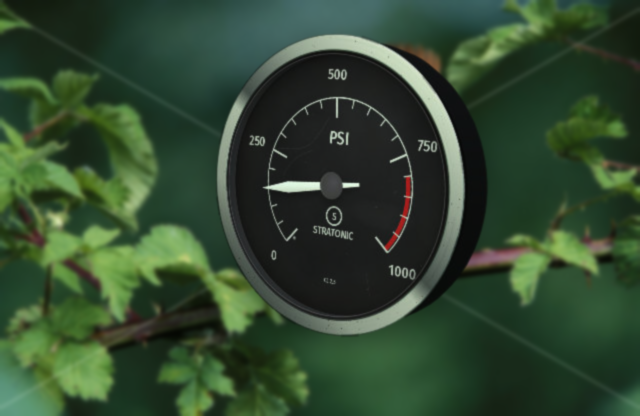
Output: 150,psi
